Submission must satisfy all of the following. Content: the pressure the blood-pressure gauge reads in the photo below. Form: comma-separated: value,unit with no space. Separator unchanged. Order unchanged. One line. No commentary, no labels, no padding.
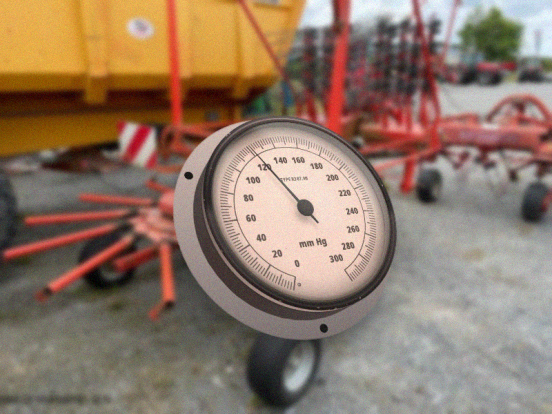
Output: 120,mmHg
